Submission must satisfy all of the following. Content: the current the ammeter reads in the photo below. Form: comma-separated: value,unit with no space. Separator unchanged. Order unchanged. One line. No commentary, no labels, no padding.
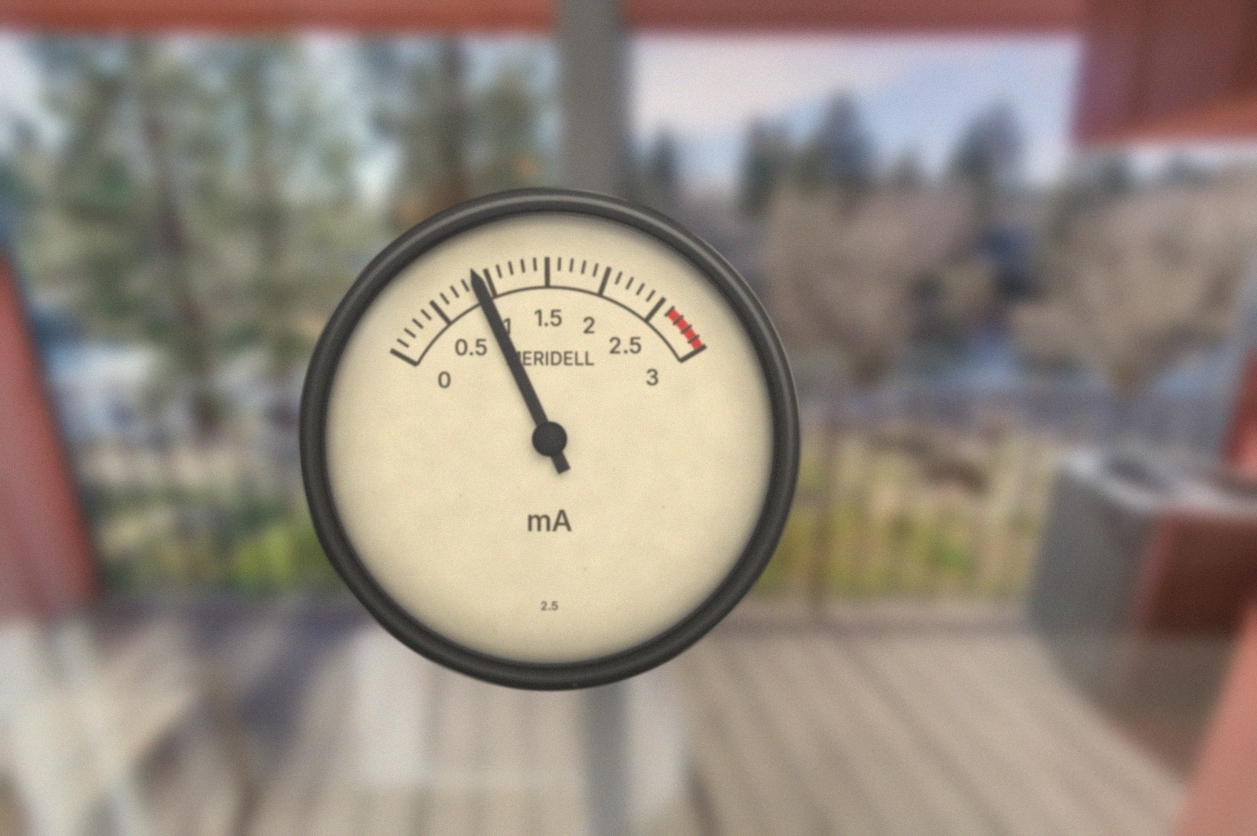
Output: 0.9,mA
